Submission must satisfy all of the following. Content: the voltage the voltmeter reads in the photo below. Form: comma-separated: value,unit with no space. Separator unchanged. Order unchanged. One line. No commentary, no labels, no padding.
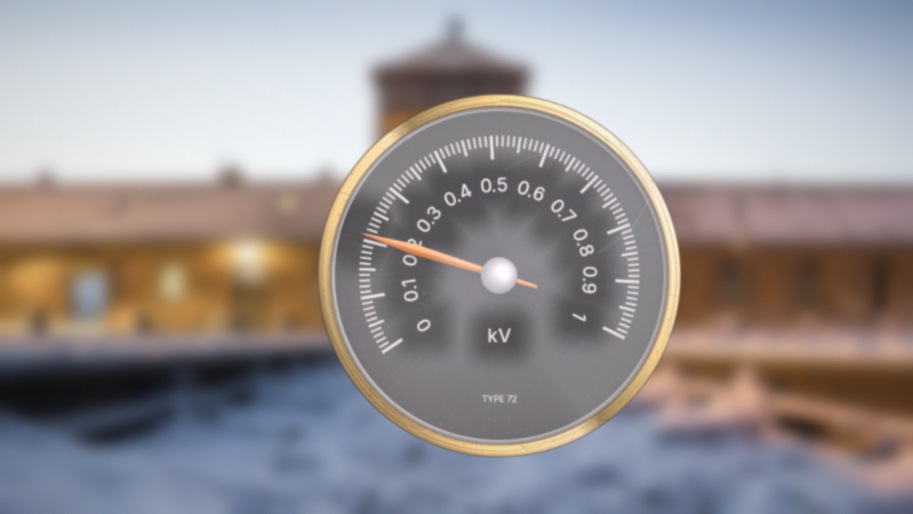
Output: 0.21,kV
